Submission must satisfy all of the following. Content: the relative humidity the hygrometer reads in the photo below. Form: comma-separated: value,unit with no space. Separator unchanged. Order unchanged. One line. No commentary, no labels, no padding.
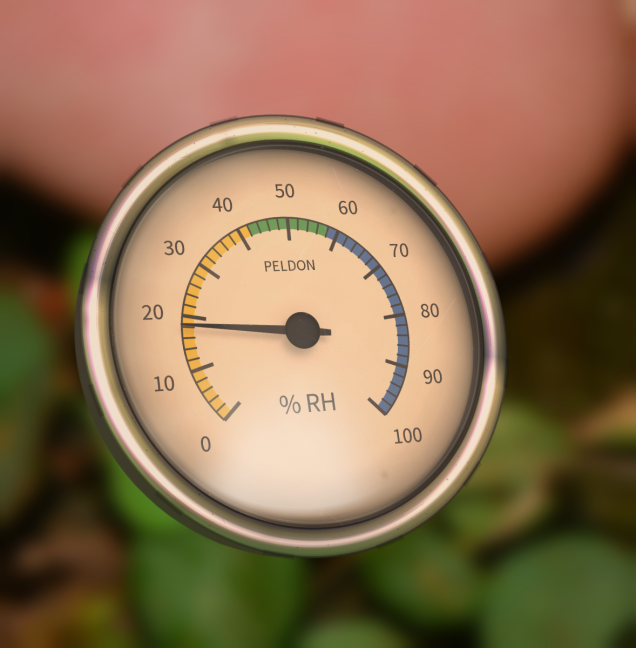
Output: 18,%
